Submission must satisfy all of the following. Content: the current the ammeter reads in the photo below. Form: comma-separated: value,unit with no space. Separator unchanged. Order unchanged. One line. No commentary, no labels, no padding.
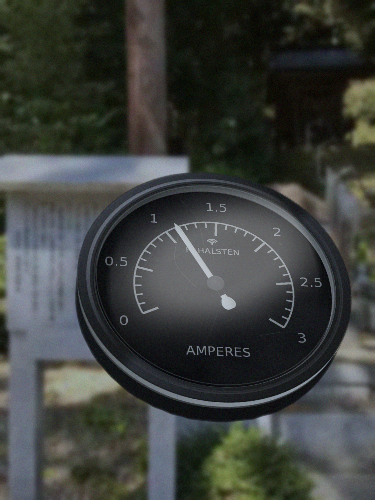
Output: 1.1,A
